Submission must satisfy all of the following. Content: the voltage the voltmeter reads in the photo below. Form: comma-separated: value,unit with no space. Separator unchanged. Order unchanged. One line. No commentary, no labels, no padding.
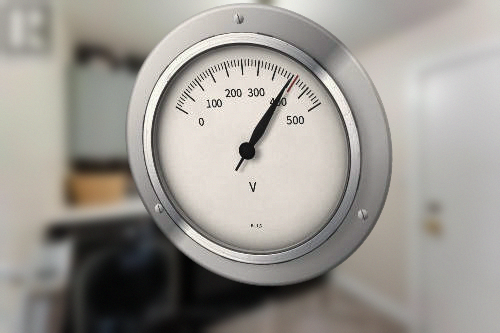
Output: 400,V
